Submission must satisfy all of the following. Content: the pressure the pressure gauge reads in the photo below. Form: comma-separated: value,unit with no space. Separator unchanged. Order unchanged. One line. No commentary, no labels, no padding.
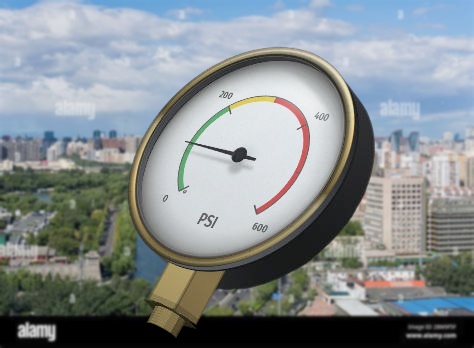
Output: 100,psi
